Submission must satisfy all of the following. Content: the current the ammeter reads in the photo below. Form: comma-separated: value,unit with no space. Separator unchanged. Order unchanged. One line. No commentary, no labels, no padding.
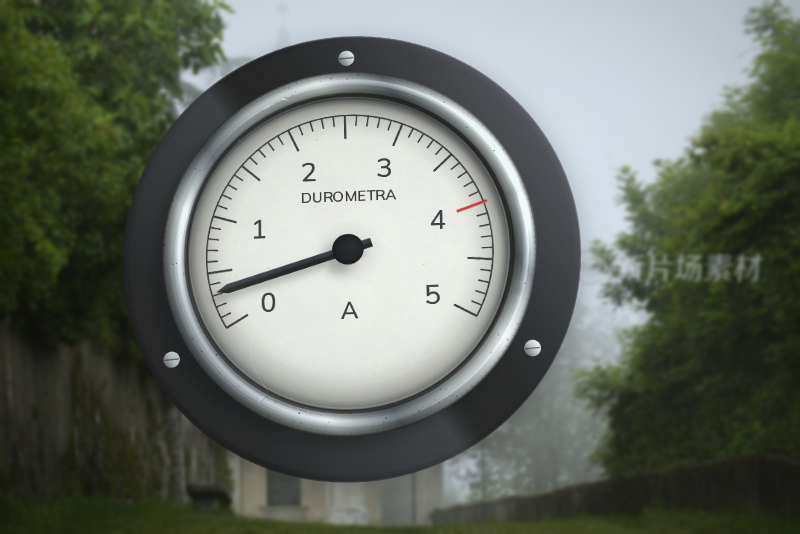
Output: 0.3,A
